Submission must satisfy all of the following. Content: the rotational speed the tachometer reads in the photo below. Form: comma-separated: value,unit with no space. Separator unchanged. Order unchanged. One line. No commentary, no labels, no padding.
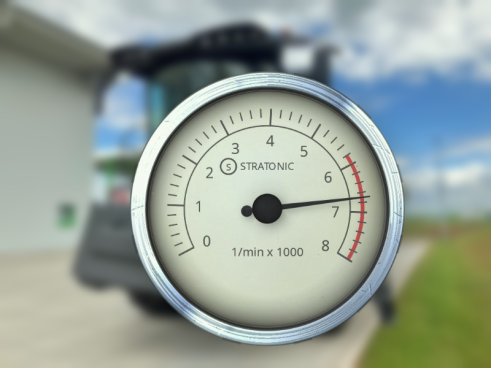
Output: 6700,rpm
